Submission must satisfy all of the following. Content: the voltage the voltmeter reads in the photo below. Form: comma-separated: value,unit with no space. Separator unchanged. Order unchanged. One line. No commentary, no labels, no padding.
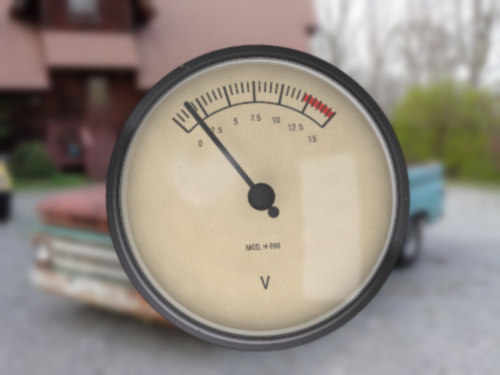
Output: 1.5,V
